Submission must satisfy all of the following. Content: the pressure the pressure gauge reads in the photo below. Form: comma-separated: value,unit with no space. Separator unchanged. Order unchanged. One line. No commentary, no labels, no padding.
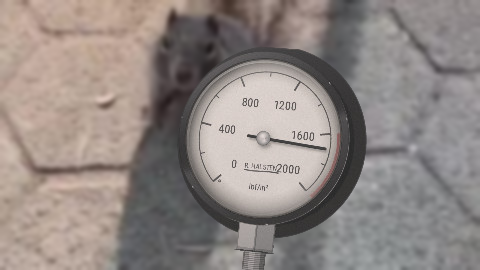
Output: 1700,psi
